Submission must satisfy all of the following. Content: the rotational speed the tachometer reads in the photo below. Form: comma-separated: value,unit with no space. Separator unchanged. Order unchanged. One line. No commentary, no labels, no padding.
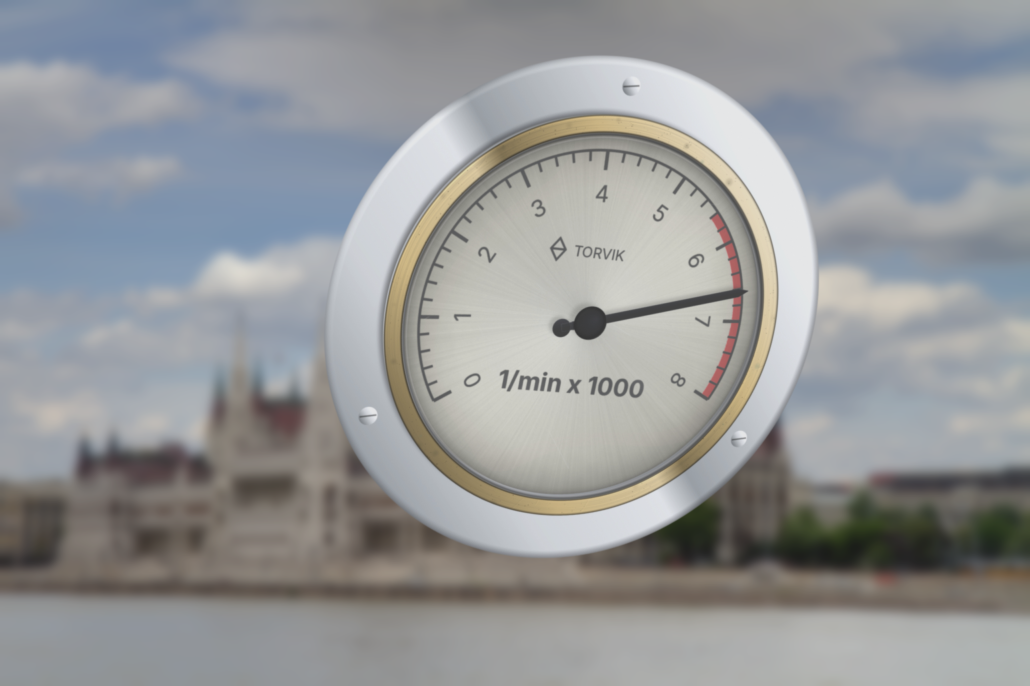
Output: 6600,rpm
